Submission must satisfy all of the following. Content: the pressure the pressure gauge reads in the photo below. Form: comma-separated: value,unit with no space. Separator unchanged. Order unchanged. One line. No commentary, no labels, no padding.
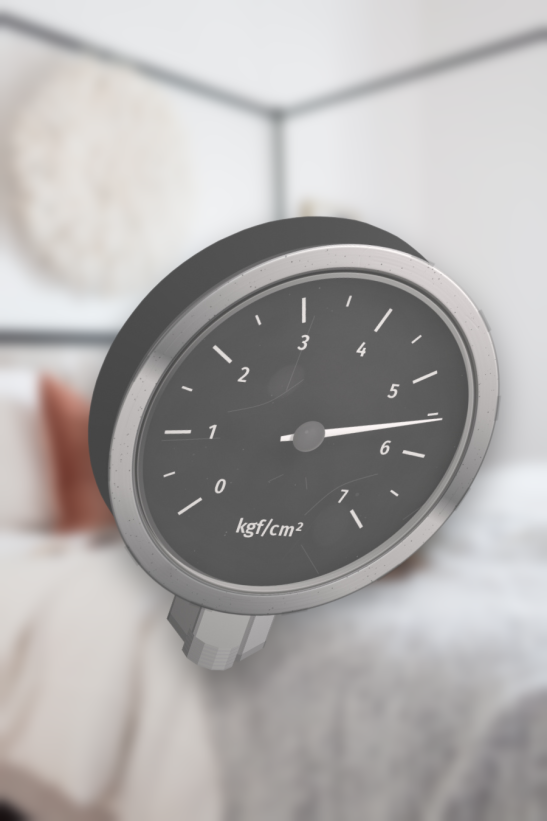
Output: 5.5,kg/cm²
